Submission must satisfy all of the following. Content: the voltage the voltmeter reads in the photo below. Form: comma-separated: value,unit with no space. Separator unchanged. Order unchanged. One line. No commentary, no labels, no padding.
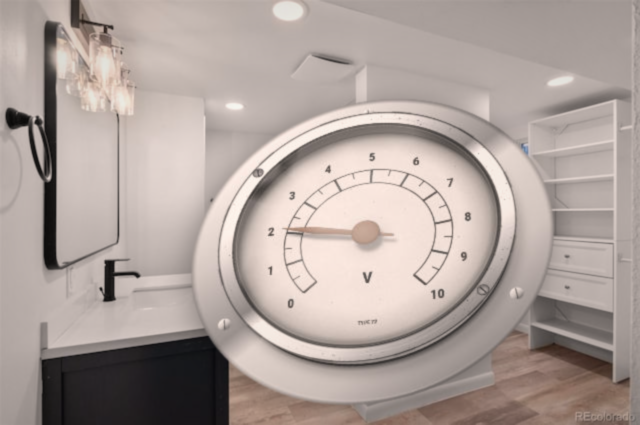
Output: 2,V
